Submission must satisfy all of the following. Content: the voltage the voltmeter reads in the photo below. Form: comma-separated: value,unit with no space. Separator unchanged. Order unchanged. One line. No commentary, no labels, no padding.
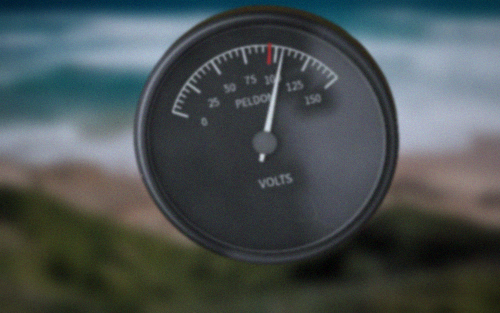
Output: 105,V
